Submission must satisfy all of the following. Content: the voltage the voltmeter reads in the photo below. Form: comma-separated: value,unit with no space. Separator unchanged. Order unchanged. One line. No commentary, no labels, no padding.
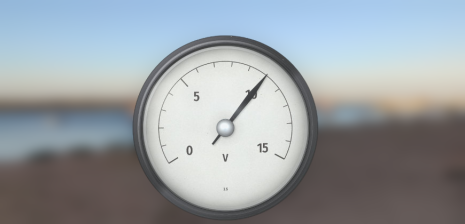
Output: 10,V
